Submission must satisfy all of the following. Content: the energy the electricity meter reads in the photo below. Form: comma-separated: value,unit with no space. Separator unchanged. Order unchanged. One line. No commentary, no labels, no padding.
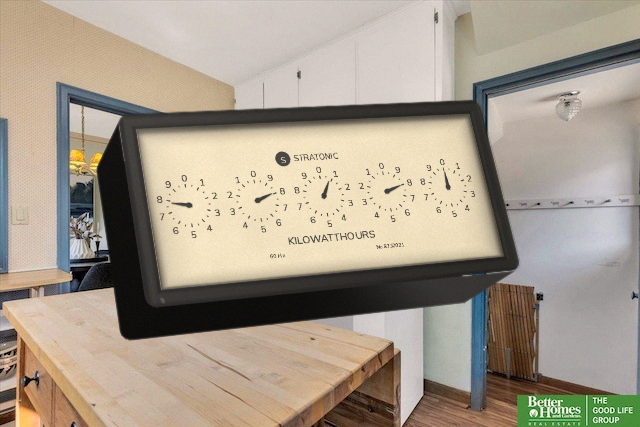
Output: 78080,kWh
